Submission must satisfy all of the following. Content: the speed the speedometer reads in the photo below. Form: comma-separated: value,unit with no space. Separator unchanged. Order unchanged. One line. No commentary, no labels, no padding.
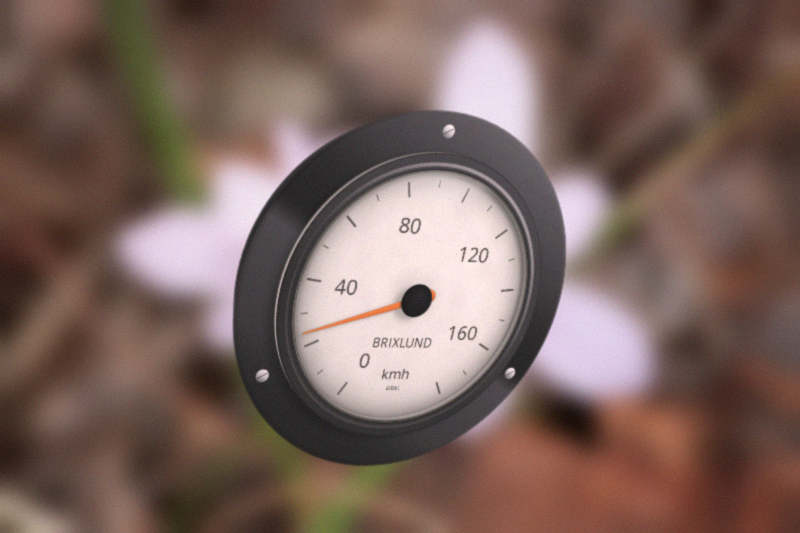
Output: 25,km/h
